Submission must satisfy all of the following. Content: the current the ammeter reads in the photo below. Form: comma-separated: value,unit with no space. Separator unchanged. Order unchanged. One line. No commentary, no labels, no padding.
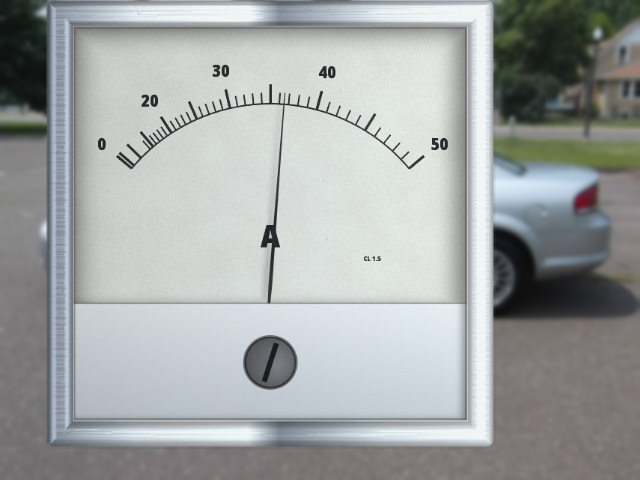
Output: 36.5,A
